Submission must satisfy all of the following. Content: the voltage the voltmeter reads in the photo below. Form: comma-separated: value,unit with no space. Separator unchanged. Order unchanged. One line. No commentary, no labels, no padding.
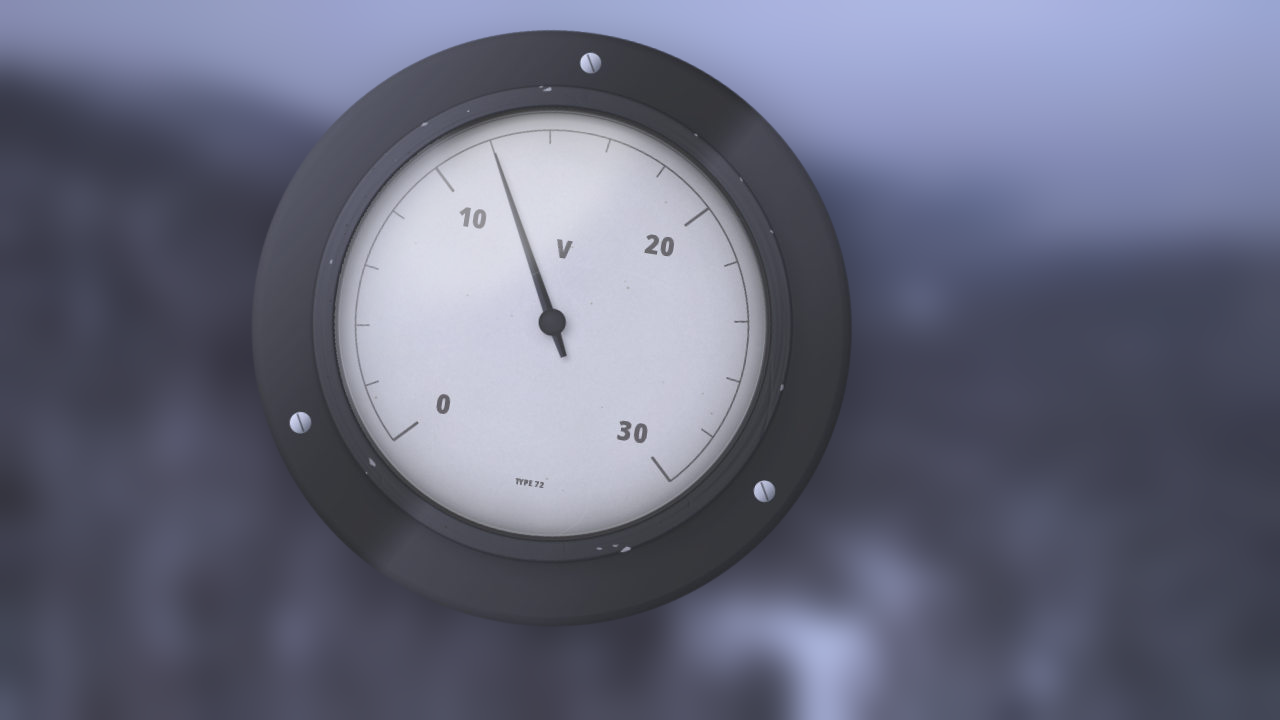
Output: 12,V
